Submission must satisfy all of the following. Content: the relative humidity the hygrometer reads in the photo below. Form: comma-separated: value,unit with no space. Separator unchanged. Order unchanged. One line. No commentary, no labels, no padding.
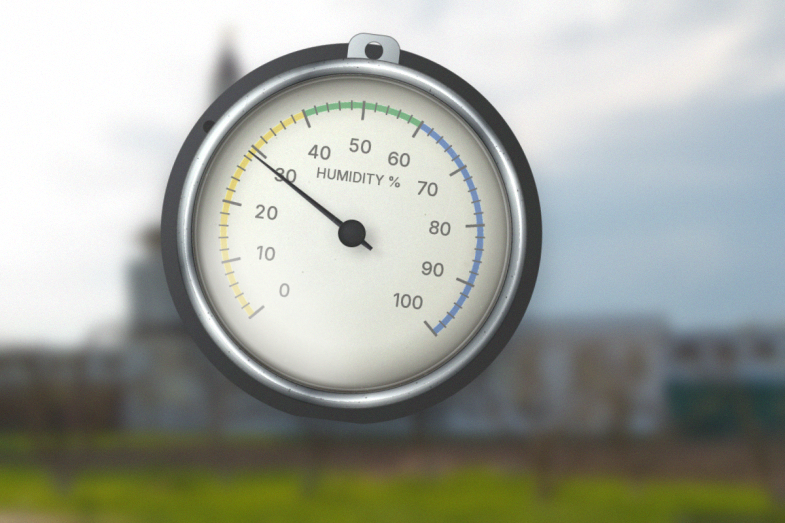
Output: 29,%
